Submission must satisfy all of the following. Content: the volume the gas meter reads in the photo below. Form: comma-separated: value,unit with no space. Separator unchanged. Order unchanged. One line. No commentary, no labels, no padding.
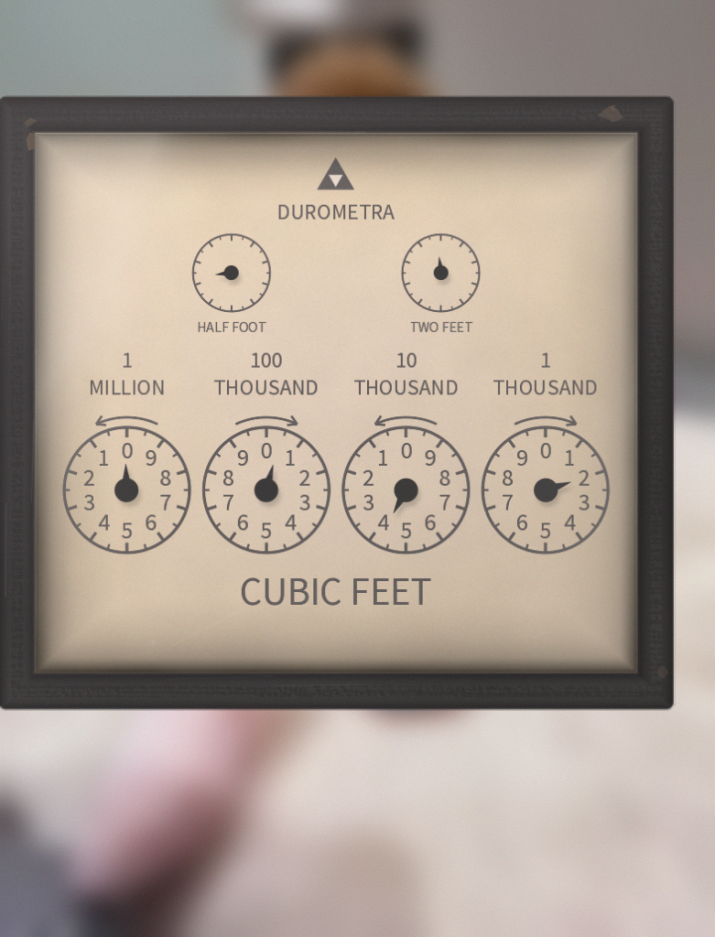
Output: 4200,ft³
